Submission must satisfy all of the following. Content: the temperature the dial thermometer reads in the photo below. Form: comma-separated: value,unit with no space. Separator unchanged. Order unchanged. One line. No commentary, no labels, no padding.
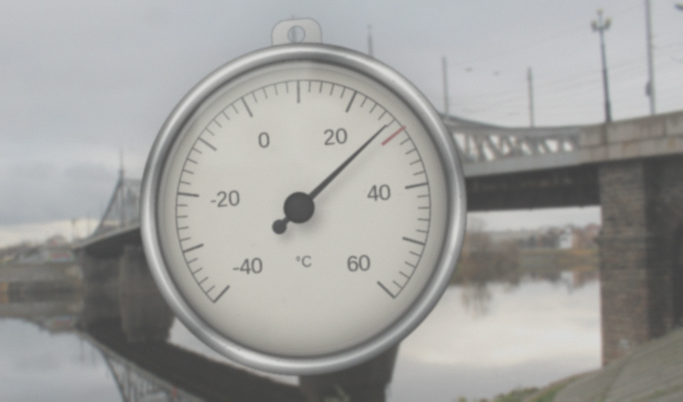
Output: 28,°C
